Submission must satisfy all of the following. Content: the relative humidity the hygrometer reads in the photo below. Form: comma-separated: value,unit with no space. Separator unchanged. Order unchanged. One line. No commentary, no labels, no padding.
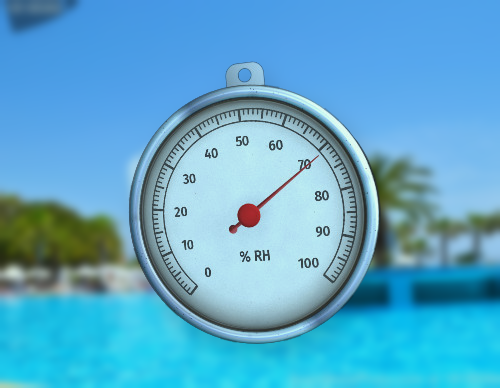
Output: 71,%
